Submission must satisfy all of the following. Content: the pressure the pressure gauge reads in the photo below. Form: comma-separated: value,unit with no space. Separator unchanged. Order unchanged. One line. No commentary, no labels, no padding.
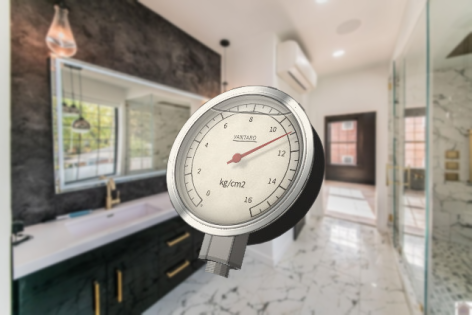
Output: 11,kg/cm²
